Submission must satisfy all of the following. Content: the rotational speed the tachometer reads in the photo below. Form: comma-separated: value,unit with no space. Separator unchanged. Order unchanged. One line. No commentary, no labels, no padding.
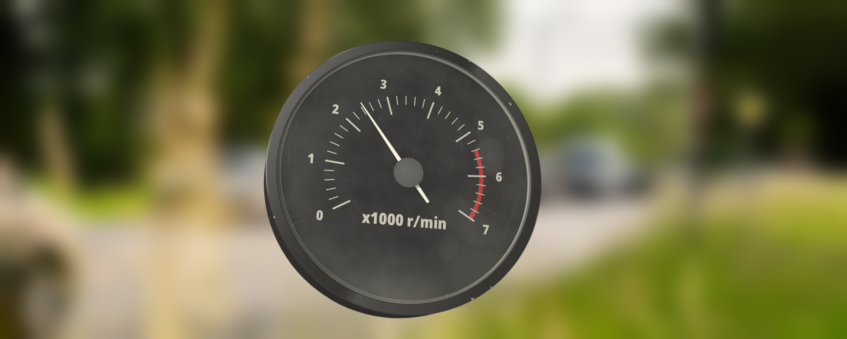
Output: 2400,rpm
